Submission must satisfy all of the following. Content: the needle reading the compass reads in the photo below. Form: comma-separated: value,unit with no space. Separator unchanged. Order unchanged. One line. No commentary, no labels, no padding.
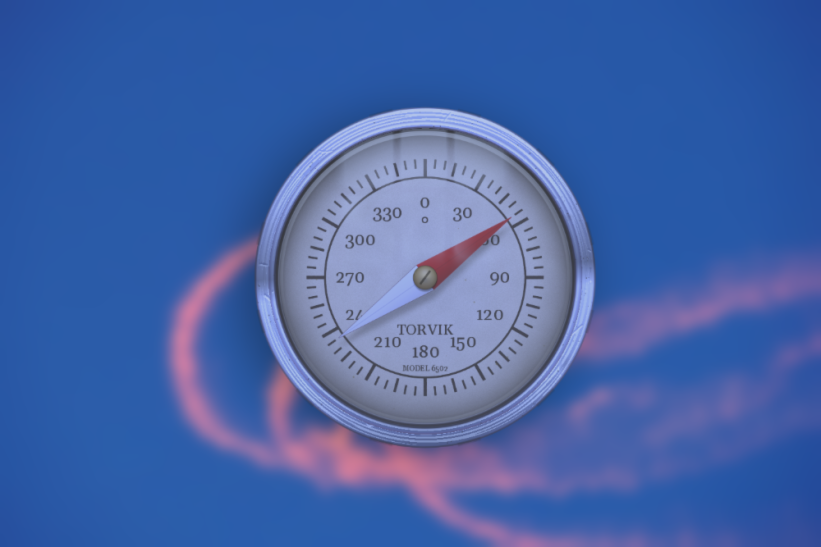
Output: 55,°
